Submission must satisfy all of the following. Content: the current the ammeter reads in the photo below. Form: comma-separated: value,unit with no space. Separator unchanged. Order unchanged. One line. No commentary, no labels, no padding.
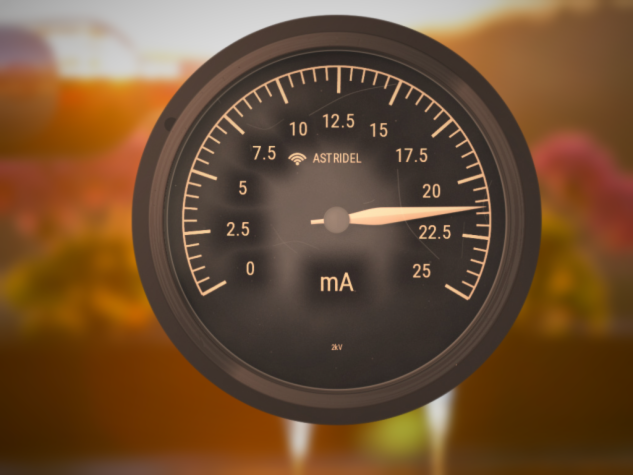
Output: 21.25,mA
